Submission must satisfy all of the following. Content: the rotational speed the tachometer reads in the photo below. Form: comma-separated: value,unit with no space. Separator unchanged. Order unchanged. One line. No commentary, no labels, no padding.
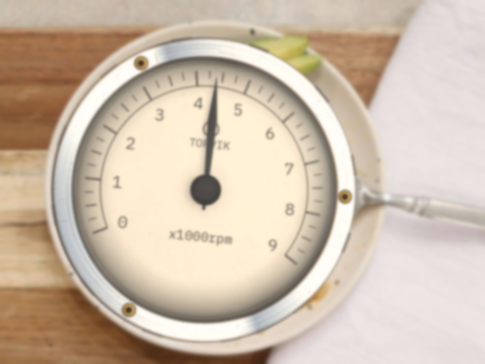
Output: 4375,rpm
